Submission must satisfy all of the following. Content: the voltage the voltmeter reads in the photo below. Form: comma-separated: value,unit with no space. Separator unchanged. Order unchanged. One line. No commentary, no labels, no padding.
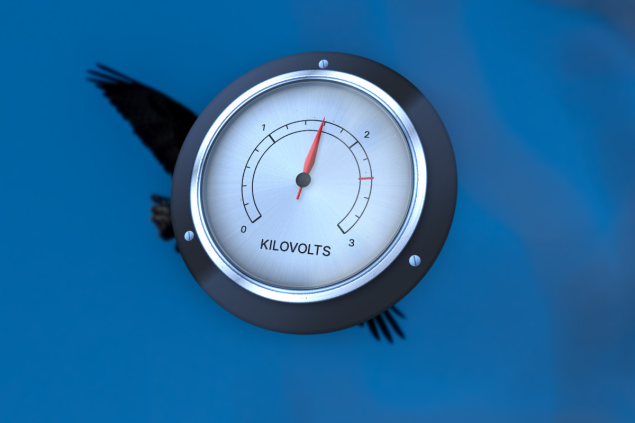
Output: 1.6,kV
